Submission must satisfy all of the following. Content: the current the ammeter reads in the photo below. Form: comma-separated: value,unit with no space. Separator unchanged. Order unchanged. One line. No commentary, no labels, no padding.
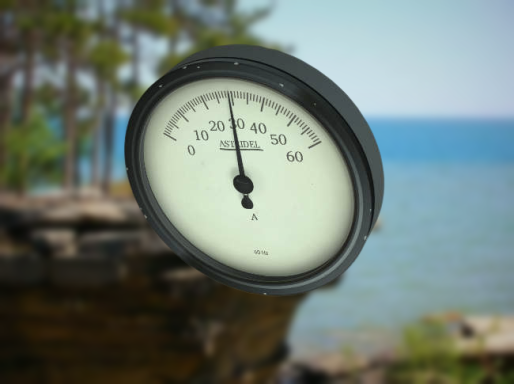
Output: 30,A
